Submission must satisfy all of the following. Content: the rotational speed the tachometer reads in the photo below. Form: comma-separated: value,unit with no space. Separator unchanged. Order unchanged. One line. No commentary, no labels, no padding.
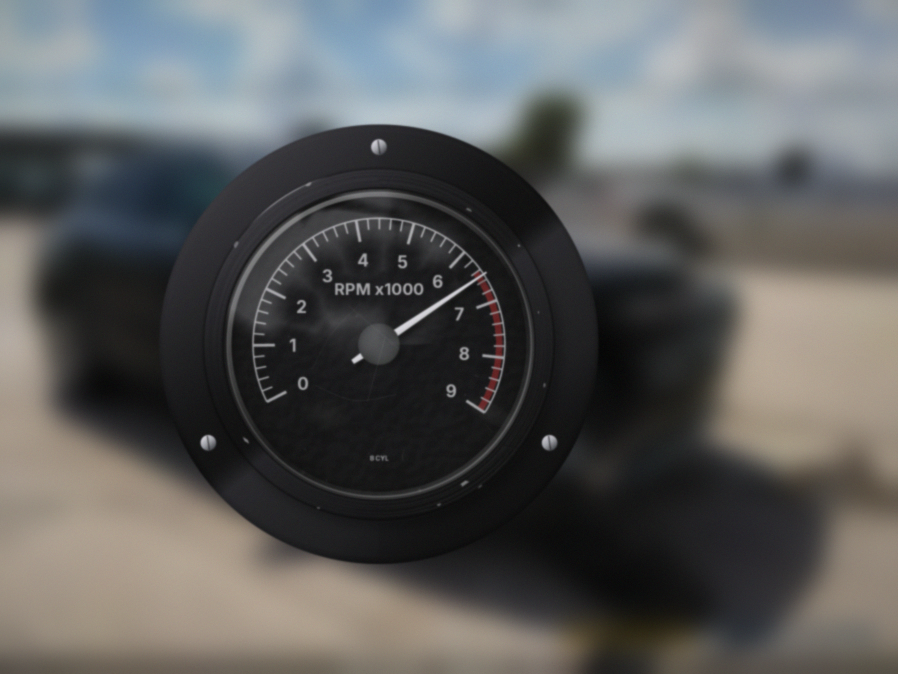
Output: 6500,rpm
